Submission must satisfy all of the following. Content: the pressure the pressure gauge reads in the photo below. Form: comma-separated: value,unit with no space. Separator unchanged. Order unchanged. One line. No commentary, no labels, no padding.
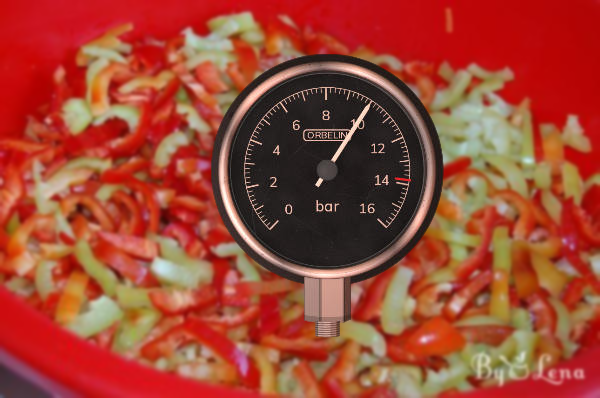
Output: 10,bar
